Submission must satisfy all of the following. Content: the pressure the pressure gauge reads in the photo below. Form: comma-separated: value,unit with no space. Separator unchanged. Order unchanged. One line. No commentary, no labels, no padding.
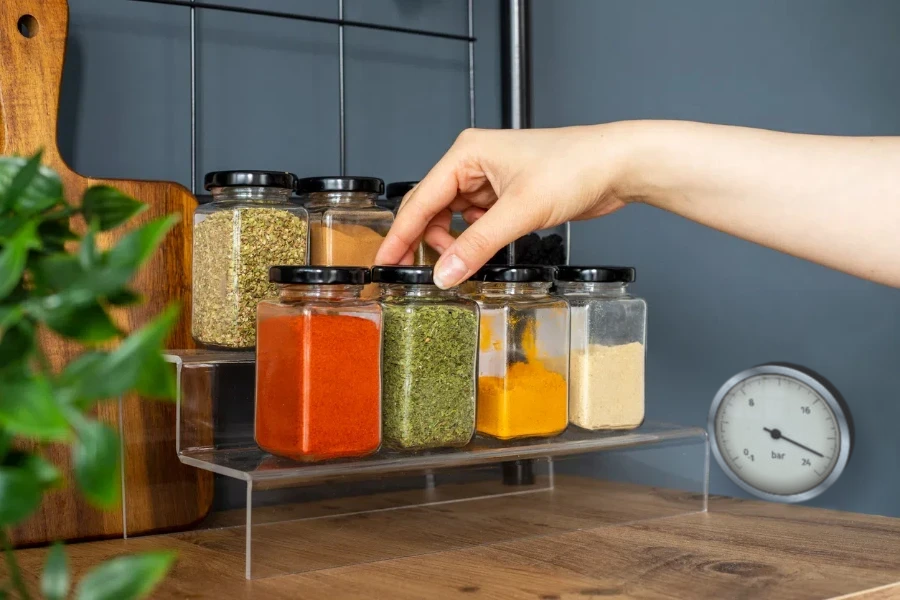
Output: 22,bar
